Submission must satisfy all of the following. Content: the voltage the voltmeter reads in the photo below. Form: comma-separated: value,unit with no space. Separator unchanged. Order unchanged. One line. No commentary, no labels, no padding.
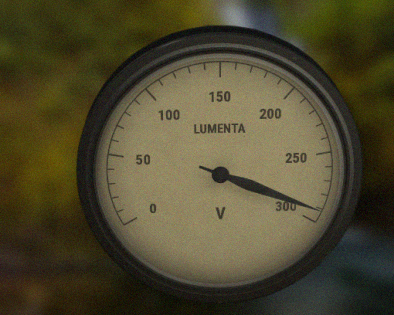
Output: 290,V
